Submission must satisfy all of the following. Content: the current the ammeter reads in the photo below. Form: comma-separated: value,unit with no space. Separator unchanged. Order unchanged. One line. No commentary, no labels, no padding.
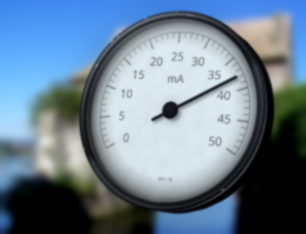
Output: 38,mA
